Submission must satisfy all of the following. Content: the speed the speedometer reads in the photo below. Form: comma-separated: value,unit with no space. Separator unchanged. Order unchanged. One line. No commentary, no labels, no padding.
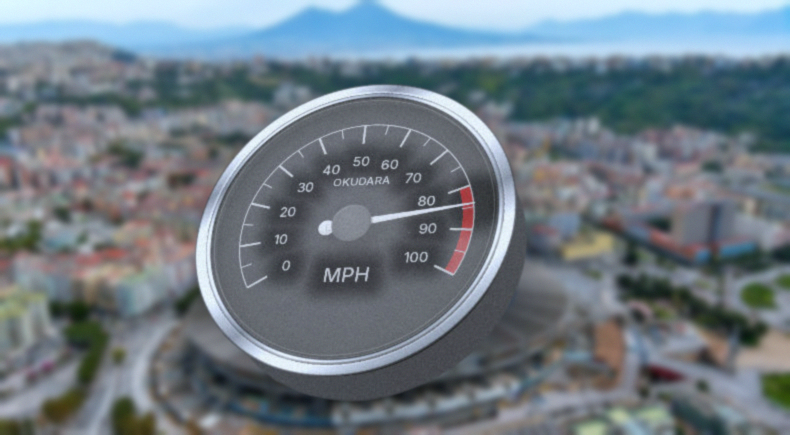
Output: 85,mph
